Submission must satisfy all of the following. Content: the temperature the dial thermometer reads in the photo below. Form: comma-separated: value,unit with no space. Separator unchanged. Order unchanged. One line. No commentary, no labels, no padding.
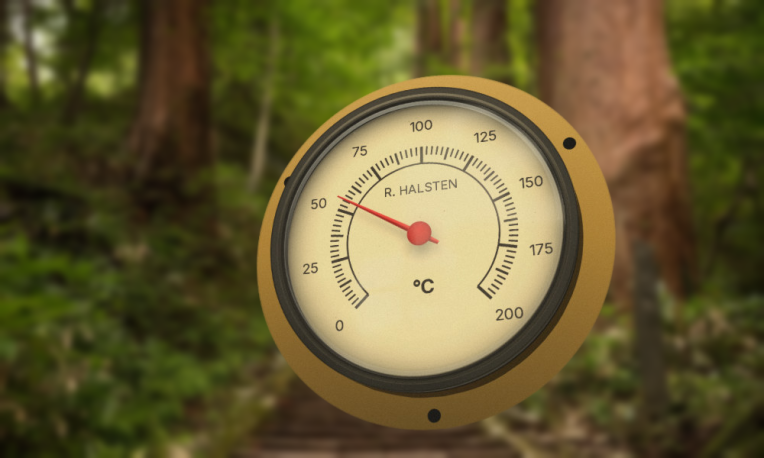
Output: 55,°C
